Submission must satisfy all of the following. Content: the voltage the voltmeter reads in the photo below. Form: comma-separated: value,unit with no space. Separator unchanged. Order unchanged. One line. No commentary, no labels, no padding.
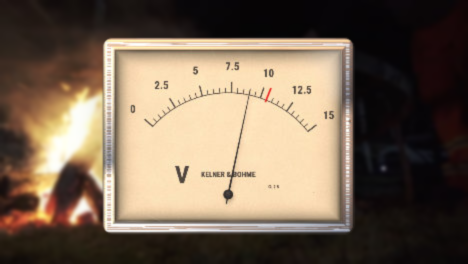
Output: 9,V
